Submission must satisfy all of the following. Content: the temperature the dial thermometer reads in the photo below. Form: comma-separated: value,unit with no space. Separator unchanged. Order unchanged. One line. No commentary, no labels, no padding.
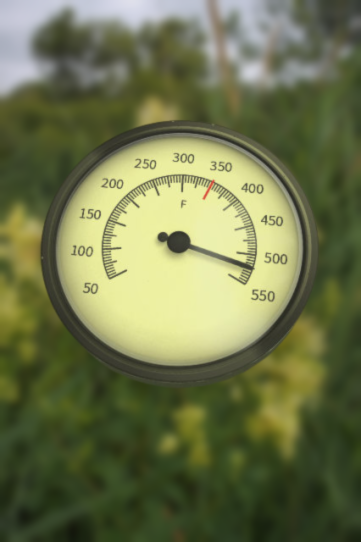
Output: 525,°F
